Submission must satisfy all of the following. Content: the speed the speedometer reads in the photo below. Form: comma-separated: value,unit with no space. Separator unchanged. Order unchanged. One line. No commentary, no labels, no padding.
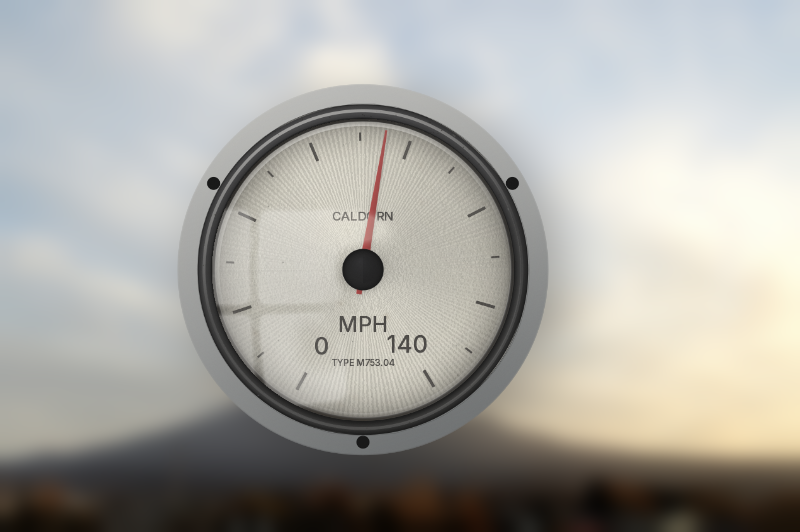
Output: 75,mph
